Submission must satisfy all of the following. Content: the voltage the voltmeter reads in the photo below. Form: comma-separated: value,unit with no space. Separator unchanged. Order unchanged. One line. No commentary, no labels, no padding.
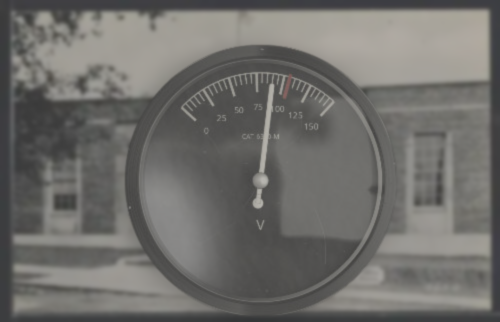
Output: 90,V
